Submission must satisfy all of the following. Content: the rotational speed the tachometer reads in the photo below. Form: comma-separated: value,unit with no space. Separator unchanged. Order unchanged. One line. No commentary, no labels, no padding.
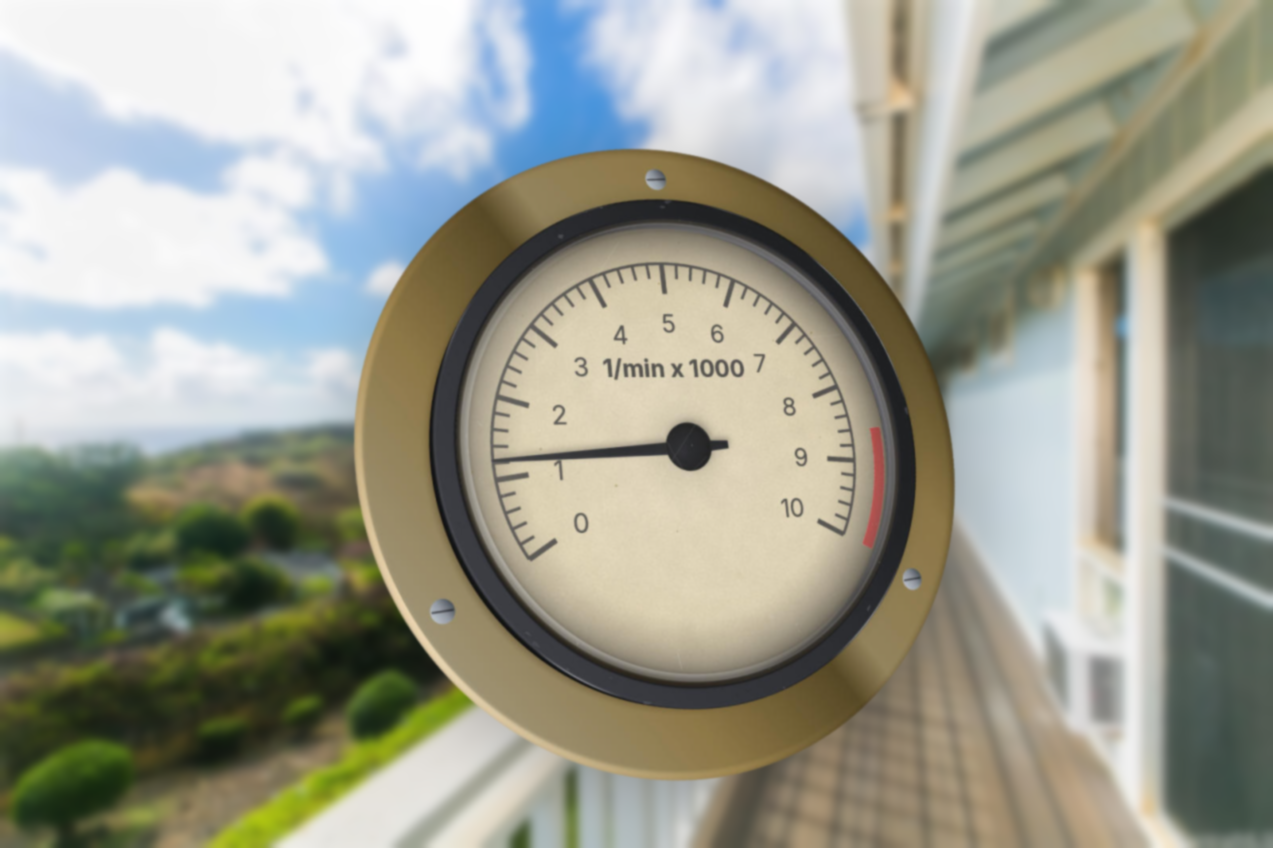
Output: 1200,rpm
